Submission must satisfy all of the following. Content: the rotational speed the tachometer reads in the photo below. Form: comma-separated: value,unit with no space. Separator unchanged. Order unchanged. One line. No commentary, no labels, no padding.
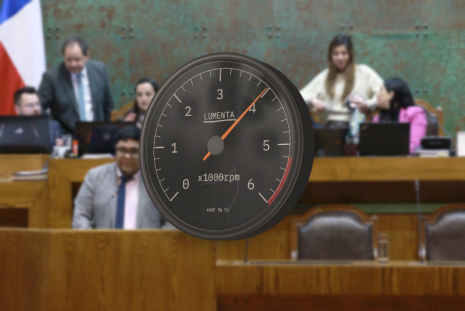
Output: 4000,rpm
